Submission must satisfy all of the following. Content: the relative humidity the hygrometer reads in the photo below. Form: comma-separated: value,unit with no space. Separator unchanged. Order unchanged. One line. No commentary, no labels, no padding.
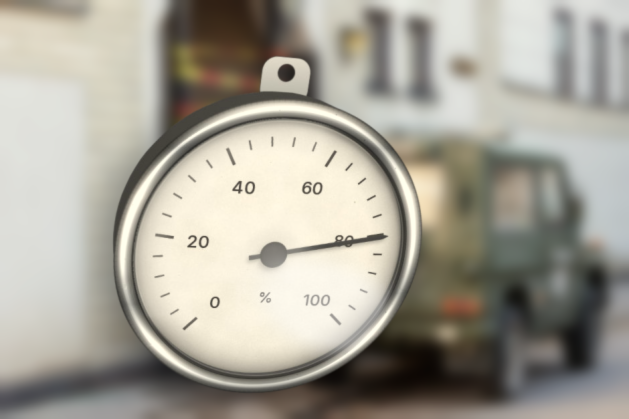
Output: 80,%
